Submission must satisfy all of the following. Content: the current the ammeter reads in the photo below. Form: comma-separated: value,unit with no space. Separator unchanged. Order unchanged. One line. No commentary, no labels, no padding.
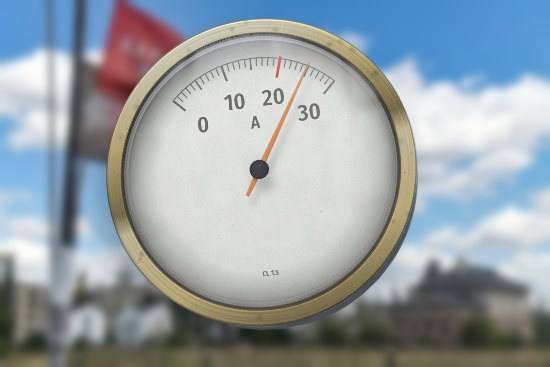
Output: 25,A
